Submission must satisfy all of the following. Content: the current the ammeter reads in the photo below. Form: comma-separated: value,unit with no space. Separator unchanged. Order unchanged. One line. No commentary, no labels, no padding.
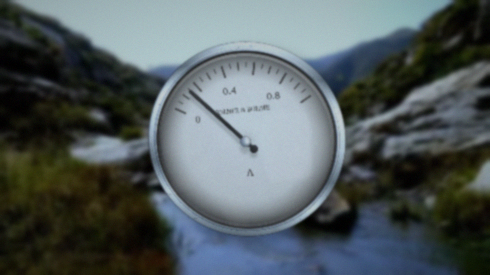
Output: 0.15,A
